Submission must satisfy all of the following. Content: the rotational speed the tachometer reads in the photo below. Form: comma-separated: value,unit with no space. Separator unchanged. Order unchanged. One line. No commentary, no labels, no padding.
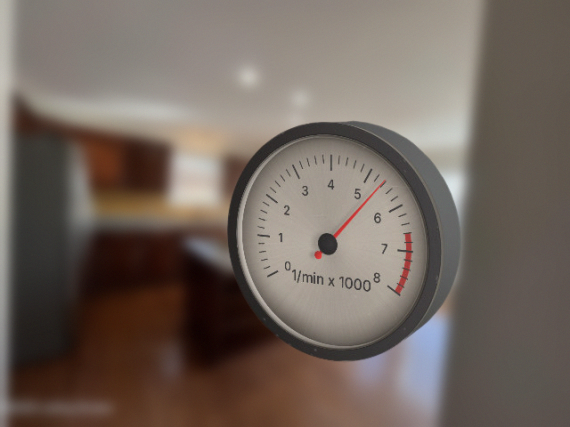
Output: 5400,rpm
